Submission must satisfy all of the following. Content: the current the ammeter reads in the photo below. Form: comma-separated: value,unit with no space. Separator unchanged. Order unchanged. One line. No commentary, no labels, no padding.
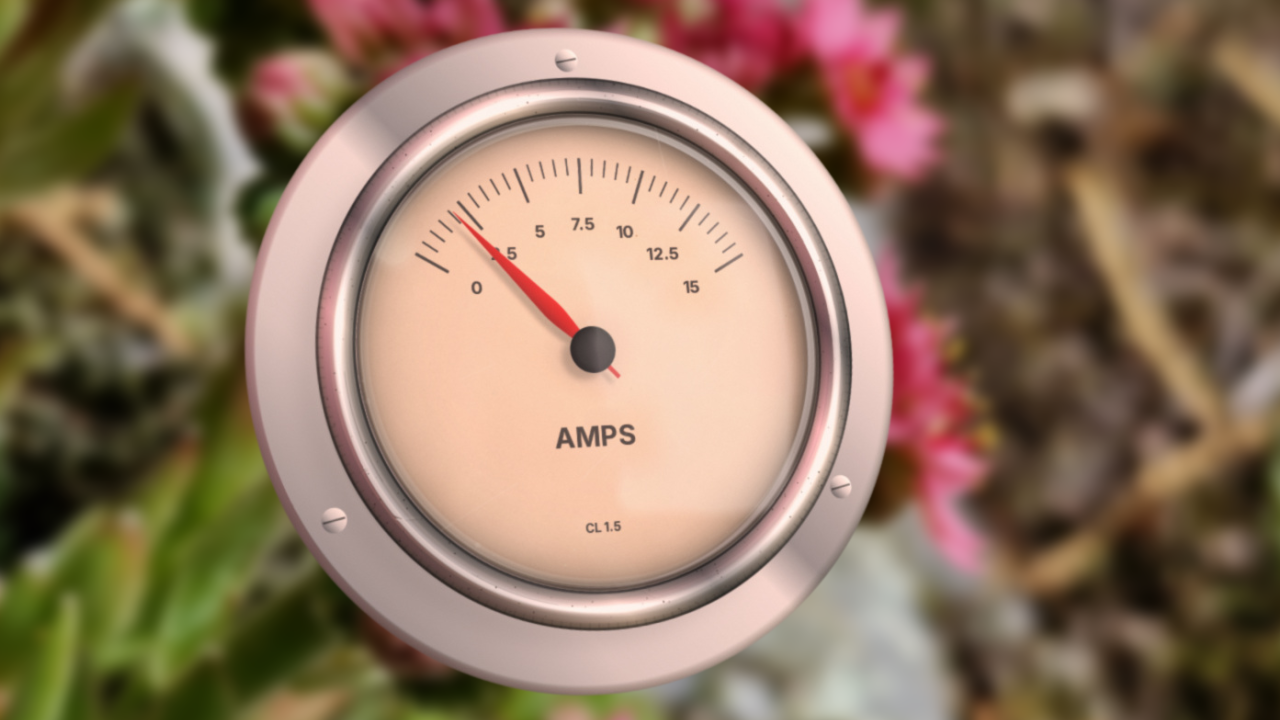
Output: 2,A
